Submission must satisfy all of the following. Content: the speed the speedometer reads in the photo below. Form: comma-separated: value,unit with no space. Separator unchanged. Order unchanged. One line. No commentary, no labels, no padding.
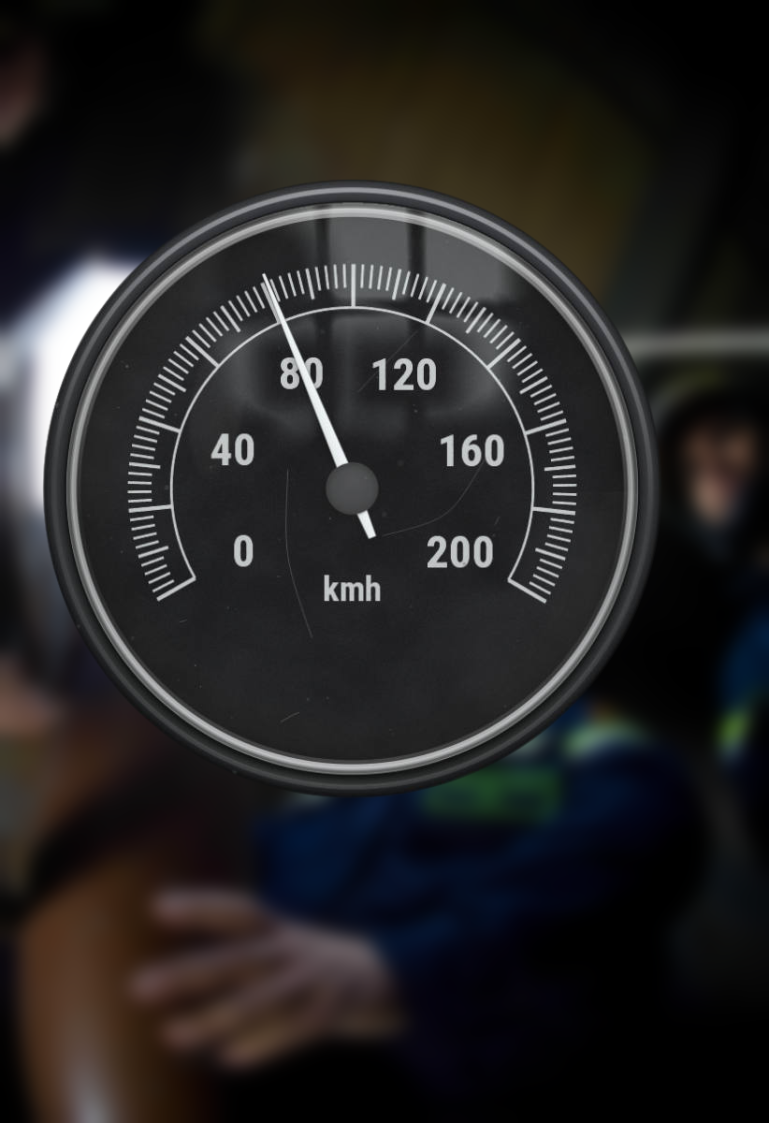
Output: 81,km/h
